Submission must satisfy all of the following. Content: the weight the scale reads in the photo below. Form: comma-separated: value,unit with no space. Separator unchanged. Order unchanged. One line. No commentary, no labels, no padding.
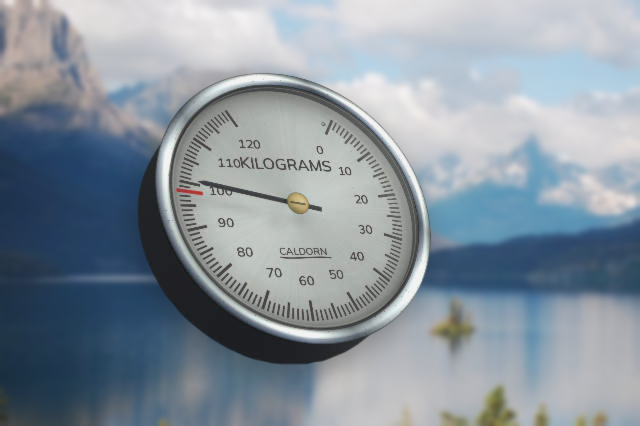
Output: 100,kg
